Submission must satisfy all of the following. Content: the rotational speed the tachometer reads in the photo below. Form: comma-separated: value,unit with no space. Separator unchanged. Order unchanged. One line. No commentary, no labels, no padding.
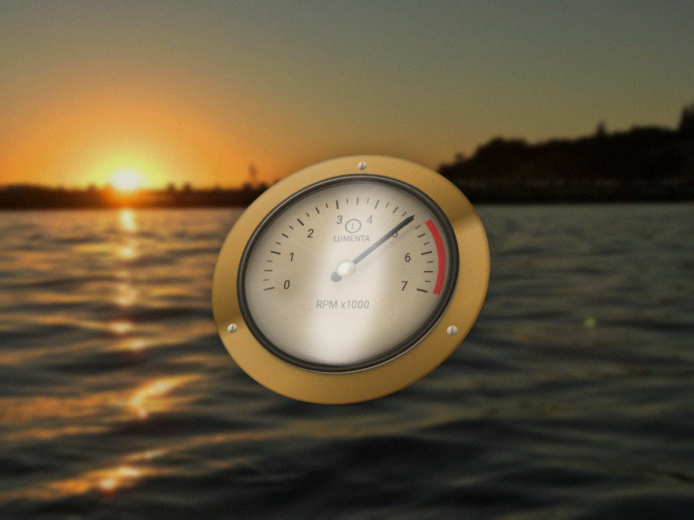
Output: 5000,rpm
